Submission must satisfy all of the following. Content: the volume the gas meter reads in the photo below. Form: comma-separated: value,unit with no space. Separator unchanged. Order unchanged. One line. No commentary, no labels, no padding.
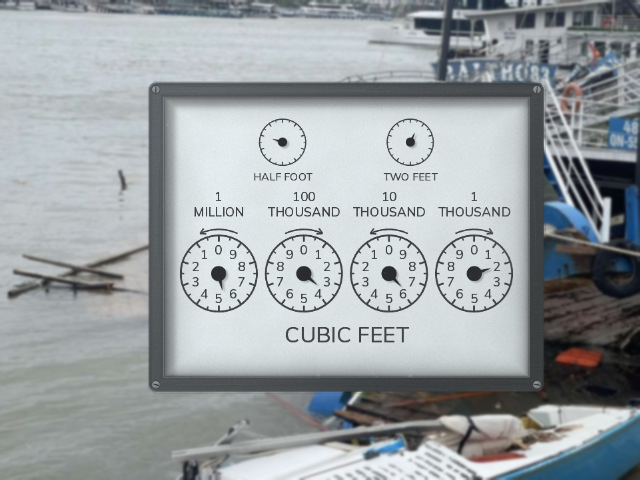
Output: 536200,ft³
